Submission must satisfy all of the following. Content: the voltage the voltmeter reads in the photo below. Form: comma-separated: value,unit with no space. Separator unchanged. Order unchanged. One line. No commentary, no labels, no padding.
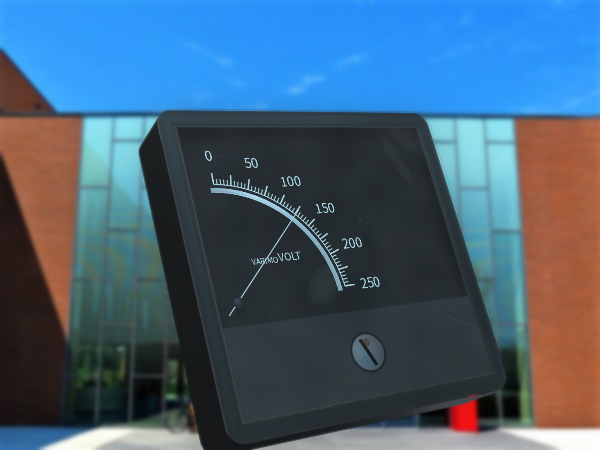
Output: 125,V
